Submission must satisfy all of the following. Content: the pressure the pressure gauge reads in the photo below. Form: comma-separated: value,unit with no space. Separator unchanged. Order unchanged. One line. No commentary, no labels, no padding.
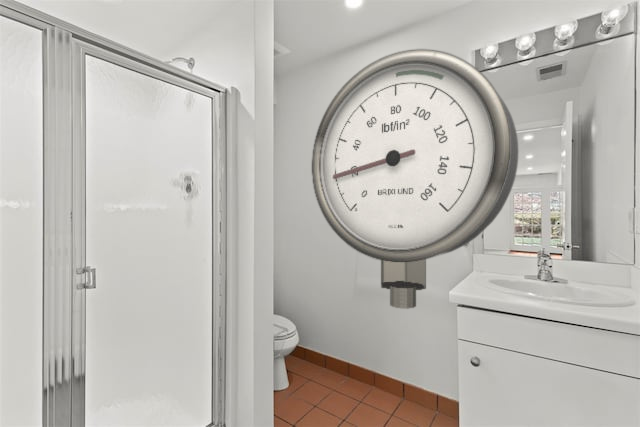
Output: 20,psi
